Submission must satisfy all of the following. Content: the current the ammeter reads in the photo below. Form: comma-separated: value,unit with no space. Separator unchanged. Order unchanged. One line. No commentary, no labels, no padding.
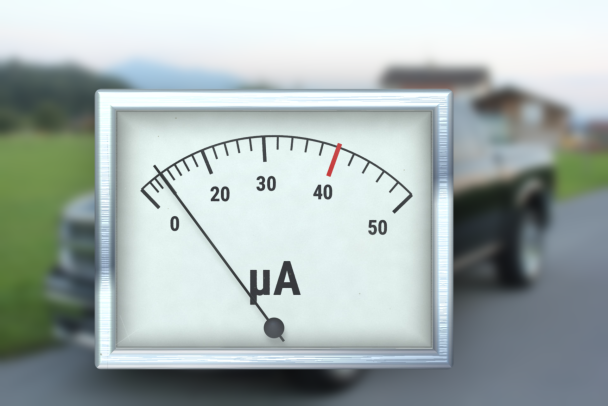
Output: 10,µA
